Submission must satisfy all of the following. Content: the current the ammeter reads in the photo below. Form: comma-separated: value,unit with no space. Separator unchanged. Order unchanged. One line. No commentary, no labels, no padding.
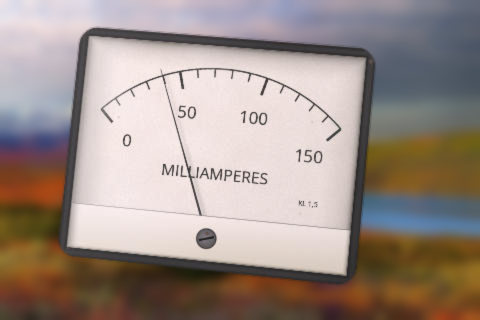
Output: 40,mA
